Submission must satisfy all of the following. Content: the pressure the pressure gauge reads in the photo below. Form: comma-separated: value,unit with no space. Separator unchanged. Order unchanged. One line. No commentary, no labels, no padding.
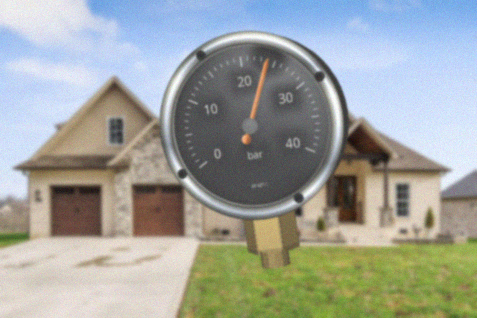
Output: 24,bar
